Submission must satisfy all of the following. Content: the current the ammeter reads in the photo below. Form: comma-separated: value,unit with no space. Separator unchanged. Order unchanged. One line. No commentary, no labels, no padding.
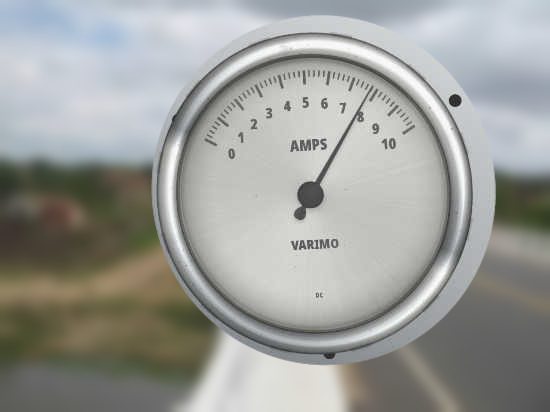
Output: 7.8,A
